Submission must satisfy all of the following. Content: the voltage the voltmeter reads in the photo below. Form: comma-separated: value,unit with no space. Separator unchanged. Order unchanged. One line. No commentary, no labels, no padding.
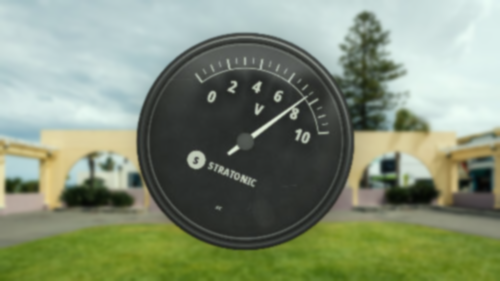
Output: 7.5,V
